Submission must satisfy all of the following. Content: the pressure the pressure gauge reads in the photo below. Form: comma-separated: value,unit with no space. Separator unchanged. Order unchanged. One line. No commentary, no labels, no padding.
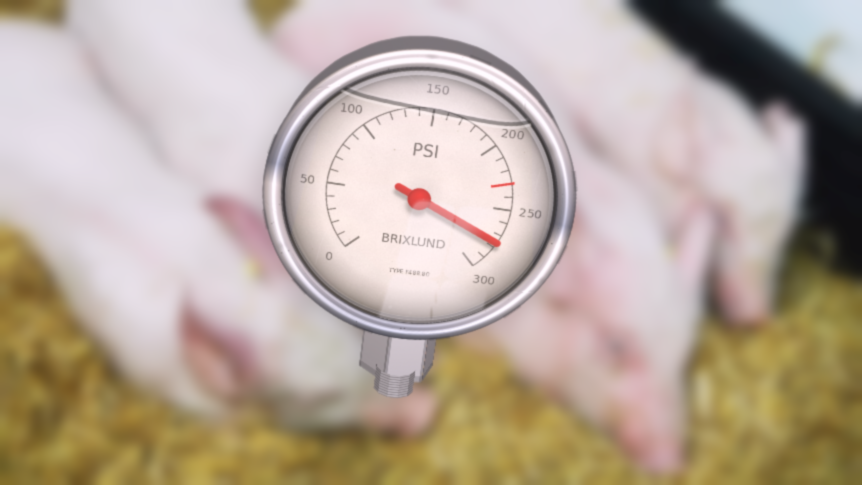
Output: 275,psi
